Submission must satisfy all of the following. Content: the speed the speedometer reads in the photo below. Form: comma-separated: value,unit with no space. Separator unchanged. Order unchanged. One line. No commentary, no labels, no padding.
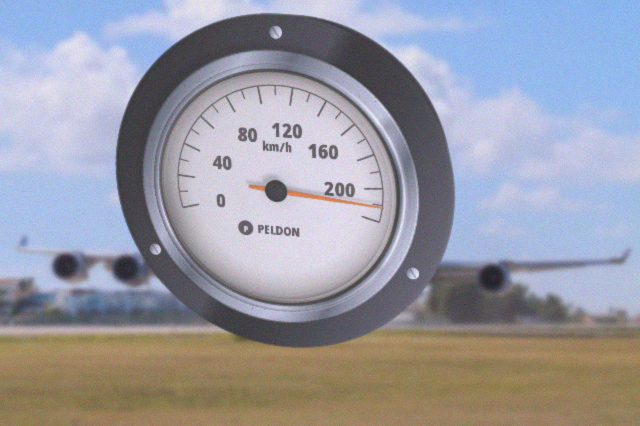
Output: 210,km/h
